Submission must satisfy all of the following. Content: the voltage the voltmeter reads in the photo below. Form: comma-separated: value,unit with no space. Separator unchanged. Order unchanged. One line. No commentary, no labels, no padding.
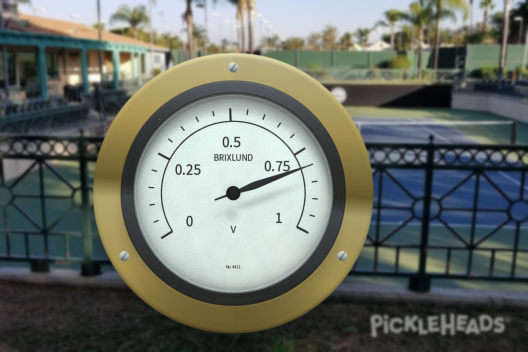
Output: 0.8,V
